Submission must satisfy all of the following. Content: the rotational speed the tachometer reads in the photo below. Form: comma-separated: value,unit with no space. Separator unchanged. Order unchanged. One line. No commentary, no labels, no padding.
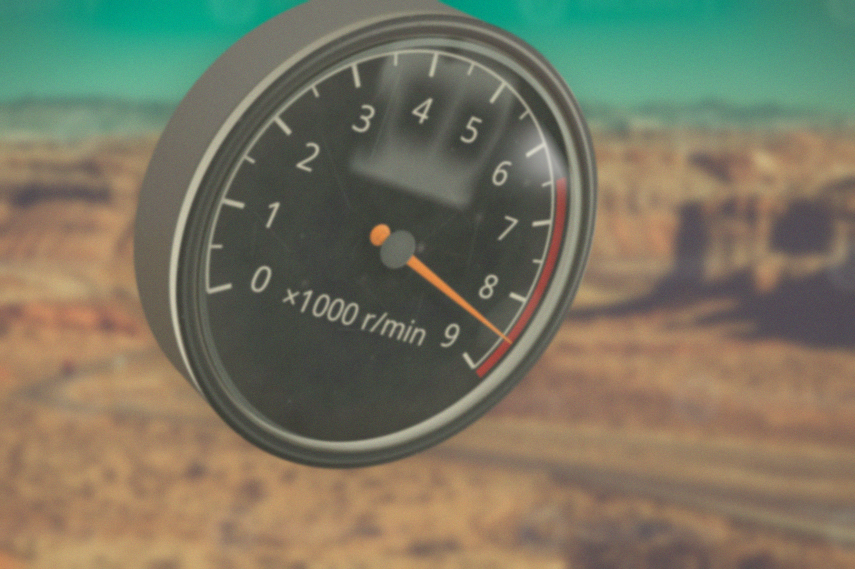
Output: 8500,rpm
